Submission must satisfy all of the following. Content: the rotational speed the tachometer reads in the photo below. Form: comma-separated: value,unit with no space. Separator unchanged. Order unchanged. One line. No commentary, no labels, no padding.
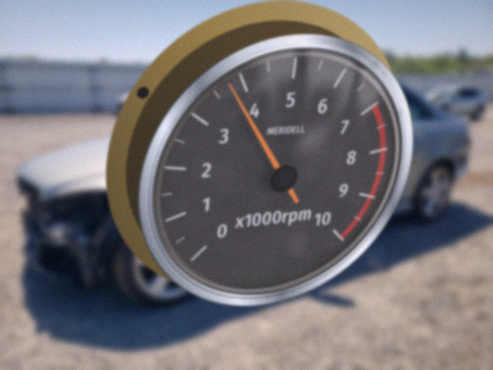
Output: 3750,rpm
